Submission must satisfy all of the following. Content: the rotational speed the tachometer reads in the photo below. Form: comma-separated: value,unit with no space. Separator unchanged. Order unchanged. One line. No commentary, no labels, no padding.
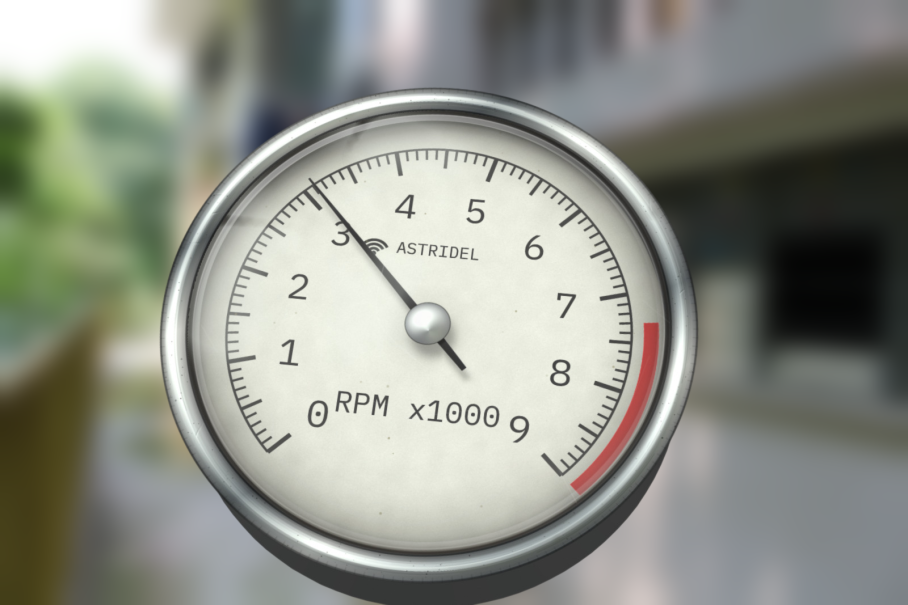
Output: 3100,rpm
